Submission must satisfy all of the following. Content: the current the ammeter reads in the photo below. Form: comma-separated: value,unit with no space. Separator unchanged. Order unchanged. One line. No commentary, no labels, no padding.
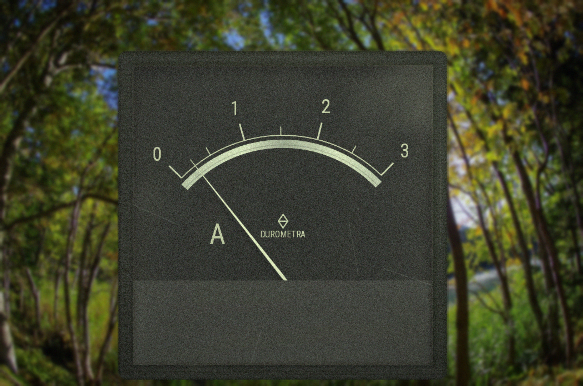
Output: 0.25,A
